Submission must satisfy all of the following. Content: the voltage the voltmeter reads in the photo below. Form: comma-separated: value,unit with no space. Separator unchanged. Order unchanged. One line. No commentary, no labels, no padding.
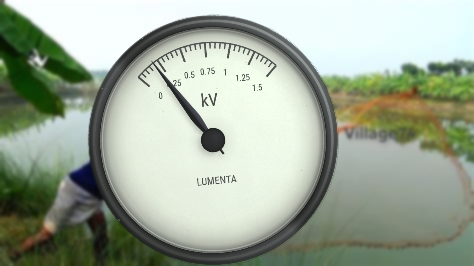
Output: 0.2,kV
